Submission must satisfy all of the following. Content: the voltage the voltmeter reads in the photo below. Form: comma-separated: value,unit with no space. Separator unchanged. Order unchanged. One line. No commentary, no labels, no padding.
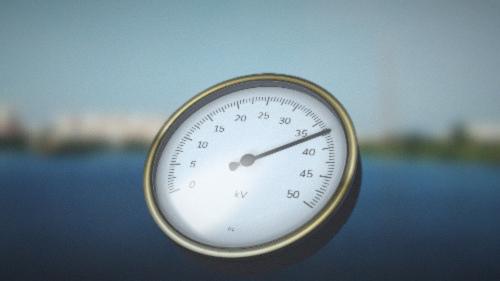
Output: 37.5,kV
